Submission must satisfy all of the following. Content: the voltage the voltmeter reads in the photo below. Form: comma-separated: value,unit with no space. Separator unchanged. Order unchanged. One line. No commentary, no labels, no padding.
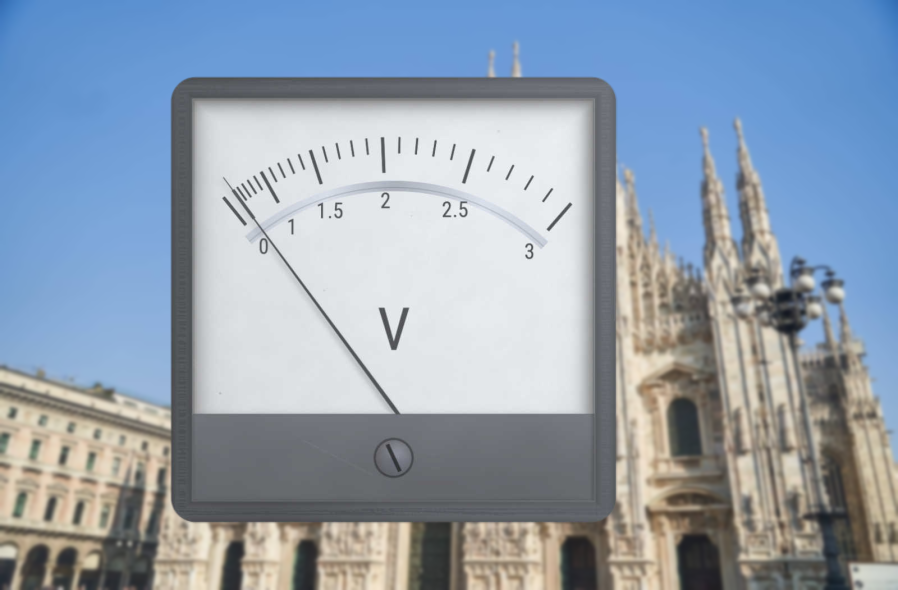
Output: 0.5,V
